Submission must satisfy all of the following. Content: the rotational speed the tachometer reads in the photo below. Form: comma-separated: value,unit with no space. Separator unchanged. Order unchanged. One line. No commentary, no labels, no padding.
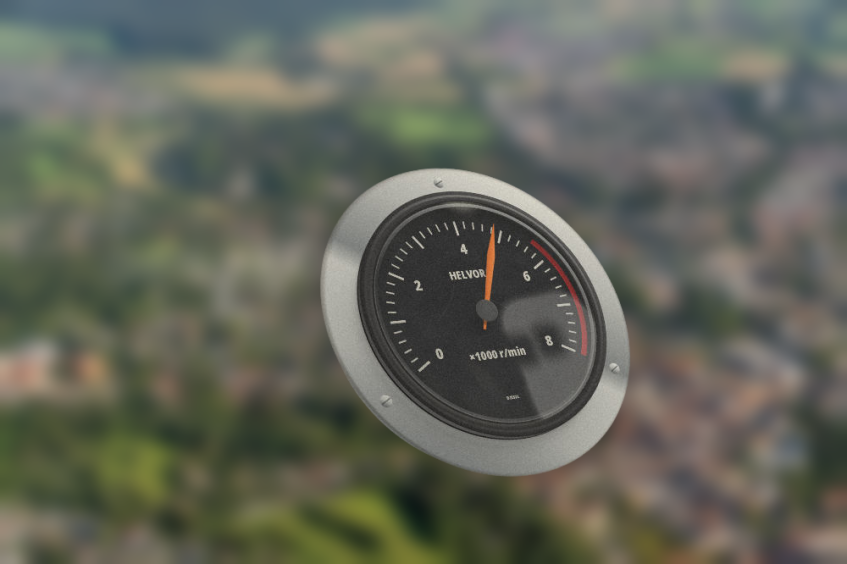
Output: 4800,rpm
